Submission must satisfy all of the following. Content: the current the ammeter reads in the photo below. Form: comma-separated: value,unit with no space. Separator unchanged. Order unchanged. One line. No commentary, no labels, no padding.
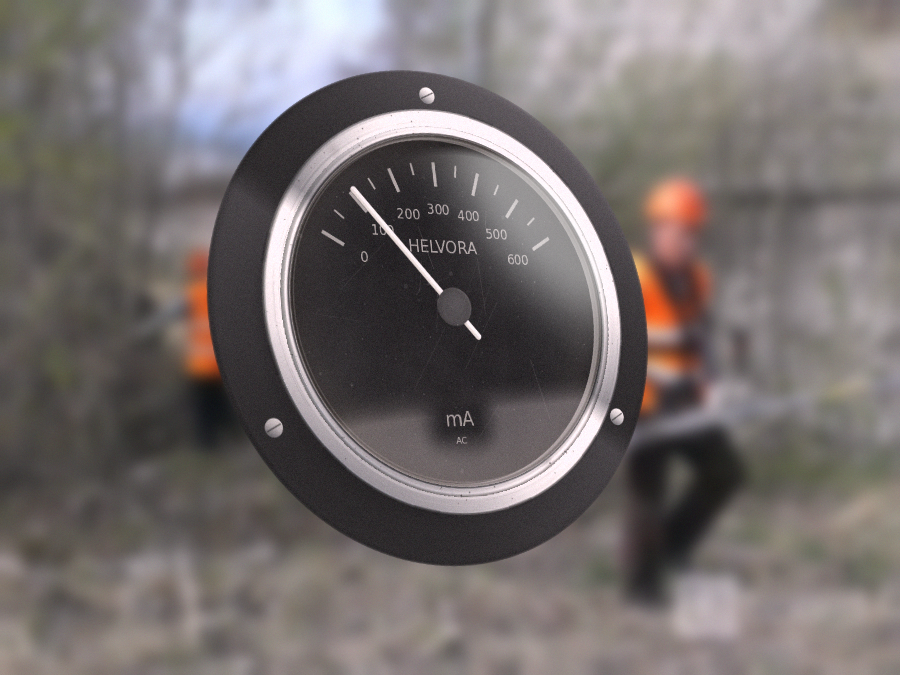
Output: 100,mA
